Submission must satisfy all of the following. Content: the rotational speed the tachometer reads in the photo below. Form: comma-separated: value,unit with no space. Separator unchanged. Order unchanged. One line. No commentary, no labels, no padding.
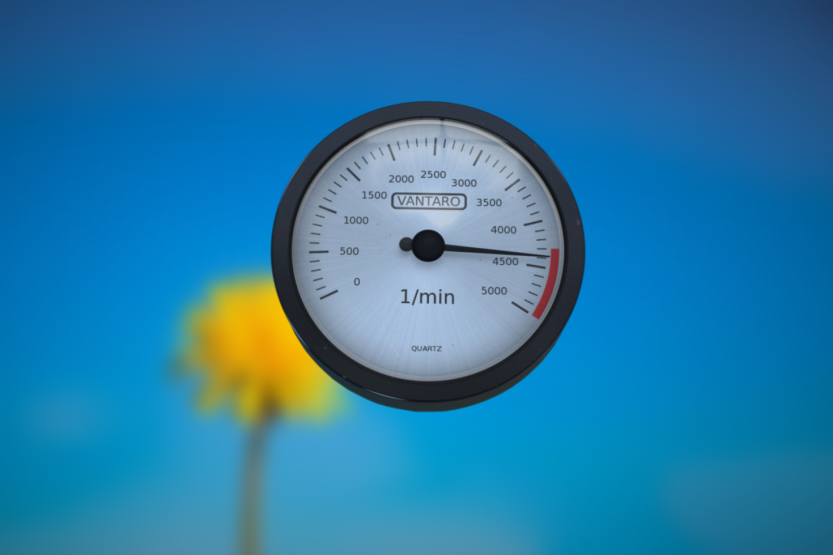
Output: 4400,rpm
